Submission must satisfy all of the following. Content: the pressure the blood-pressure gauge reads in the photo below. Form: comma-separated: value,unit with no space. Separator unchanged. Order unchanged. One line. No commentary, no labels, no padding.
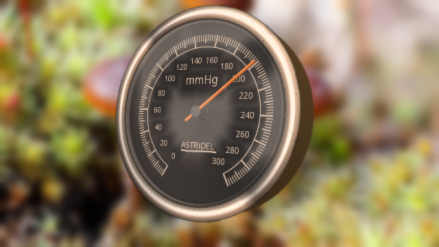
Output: 200,mmHg
